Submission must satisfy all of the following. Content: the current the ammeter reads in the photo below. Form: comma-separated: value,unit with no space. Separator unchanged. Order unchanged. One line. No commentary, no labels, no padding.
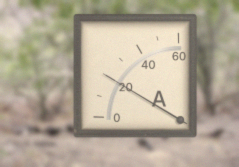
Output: 20,A
